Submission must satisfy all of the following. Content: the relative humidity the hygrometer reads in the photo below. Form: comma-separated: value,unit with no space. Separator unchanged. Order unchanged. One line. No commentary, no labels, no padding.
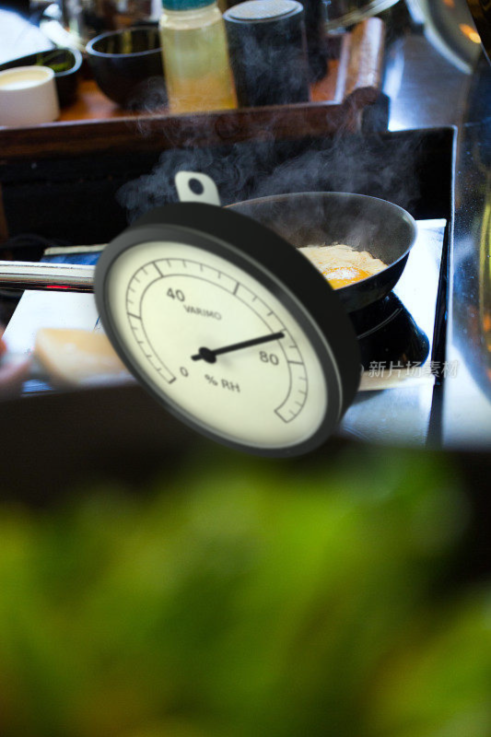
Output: 72,%
